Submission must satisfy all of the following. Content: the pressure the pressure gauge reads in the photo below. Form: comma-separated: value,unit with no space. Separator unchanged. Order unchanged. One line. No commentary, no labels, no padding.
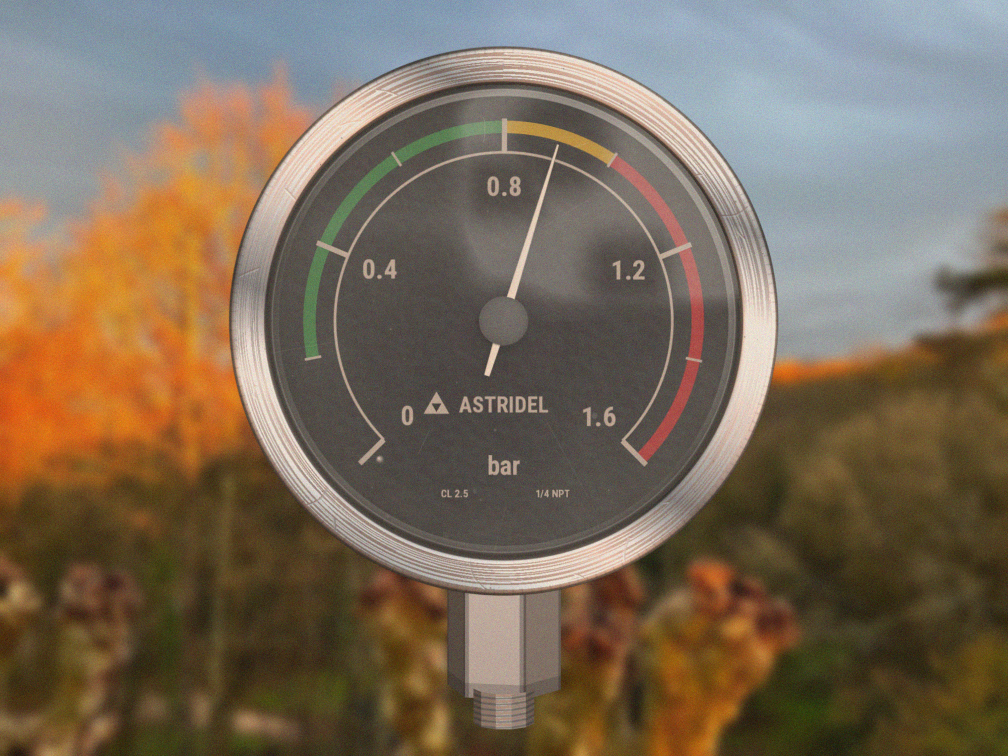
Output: 0.9,bar
